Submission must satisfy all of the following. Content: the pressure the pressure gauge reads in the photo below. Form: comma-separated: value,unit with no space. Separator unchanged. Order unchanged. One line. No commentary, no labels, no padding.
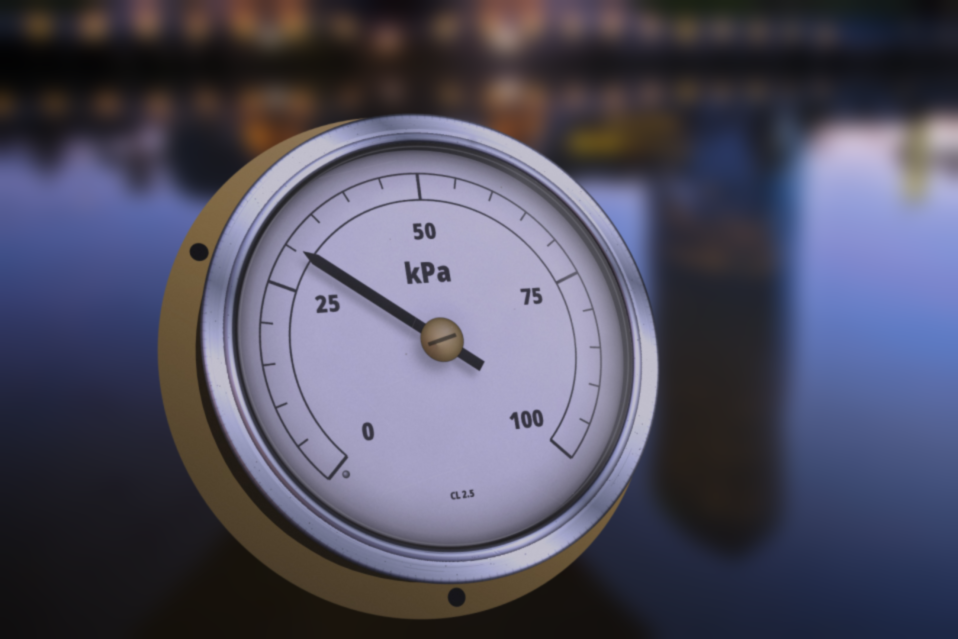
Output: 30,kPa
